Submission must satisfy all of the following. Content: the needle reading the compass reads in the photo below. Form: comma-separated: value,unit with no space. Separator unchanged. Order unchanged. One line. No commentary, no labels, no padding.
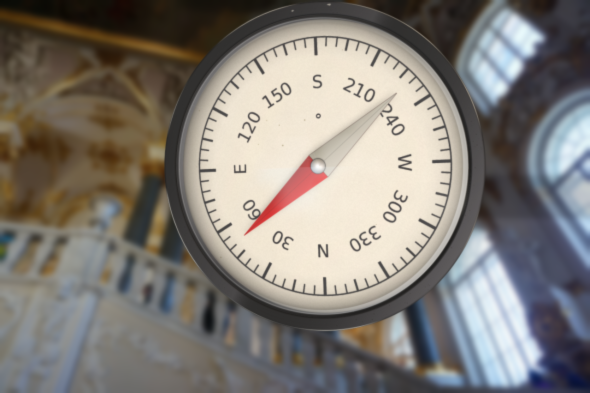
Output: 50,°
